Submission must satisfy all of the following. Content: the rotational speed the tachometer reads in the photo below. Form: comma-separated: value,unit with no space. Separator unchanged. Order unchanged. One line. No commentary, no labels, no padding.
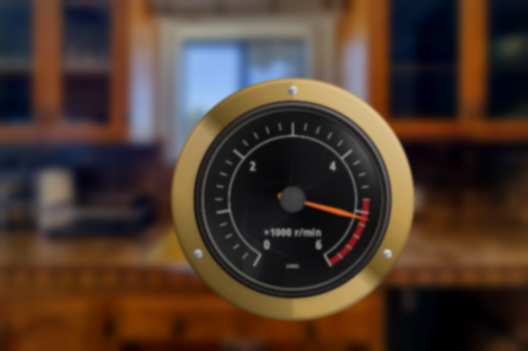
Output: 5100,rpm
